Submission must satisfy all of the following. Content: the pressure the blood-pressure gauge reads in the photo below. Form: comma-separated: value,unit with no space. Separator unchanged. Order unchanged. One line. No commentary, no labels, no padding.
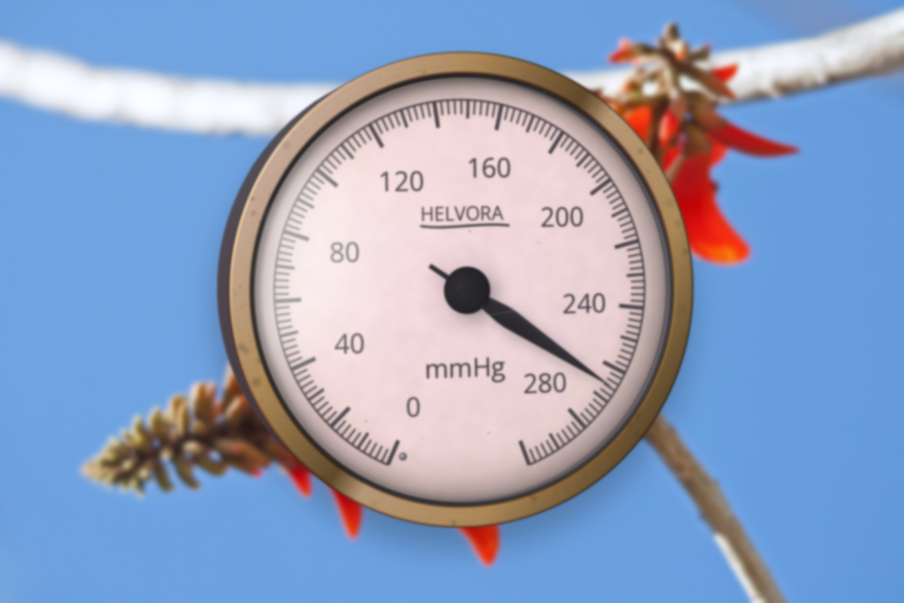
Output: 266,mmHg
